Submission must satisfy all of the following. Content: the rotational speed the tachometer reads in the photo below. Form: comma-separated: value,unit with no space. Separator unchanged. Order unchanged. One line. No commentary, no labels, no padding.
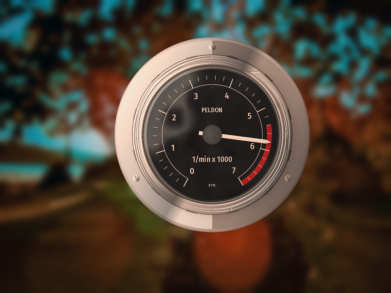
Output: 5800,rpm
